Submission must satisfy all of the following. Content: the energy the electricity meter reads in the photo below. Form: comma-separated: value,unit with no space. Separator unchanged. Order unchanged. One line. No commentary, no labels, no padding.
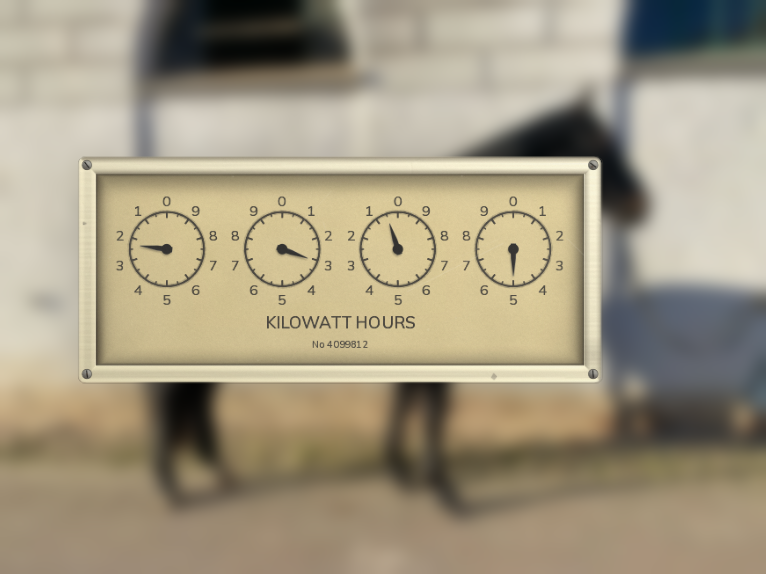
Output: 2305,kWh
